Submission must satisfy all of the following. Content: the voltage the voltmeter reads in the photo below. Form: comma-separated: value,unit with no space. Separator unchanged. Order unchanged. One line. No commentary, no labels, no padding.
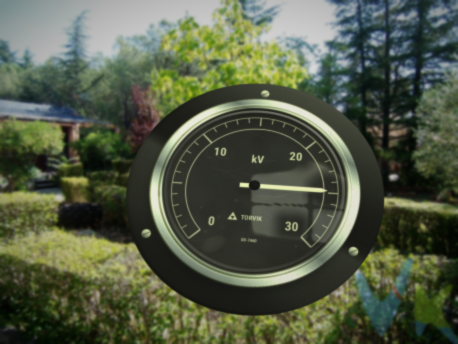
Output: 25,kV
